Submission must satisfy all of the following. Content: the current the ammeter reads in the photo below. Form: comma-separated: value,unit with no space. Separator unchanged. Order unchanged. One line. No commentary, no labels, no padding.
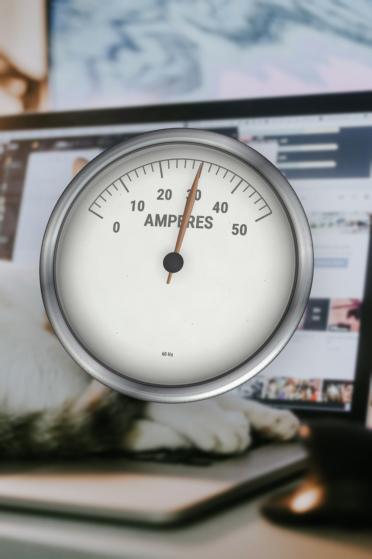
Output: 30,A
